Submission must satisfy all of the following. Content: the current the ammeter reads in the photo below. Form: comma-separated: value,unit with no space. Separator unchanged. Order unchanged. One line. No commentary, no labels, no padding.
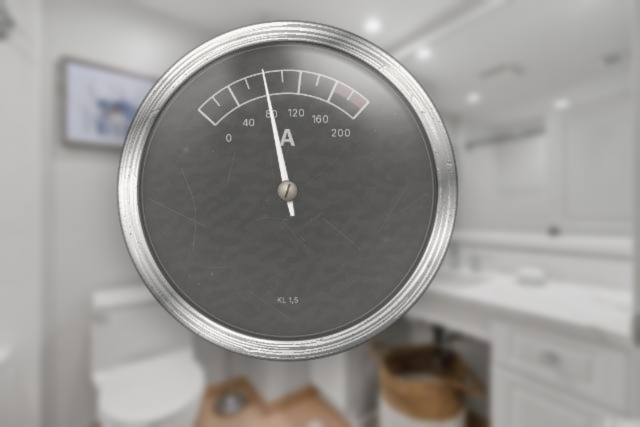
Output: 80,A
